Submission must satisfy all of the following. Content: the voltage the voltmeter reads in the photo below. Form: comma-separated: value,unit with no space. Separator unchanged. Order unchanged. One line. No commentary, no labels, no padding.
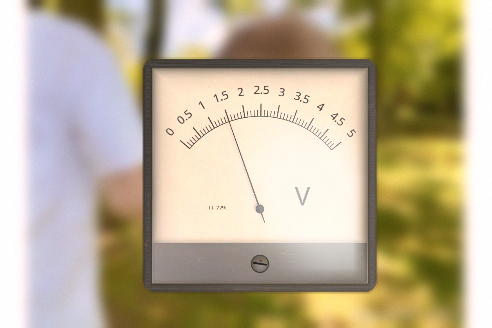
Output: 1.5,V
